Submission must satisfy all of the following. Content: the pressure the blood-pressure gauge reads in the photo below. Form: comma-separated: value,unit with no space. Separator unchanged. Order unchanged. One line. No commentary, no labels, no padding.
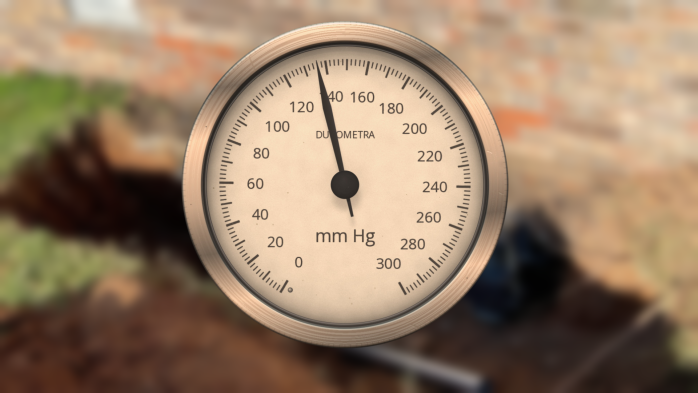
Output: 136,mmHg
